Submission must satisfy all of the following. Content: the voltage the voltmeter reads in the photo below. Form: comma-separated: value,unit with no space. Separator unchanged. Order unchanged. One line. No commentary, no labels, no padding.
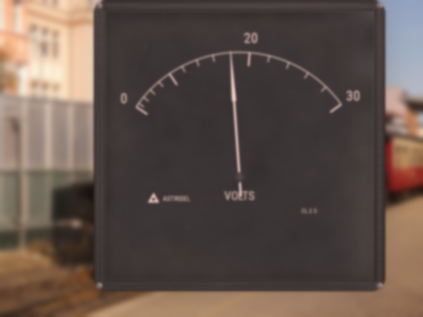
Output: 18,V
